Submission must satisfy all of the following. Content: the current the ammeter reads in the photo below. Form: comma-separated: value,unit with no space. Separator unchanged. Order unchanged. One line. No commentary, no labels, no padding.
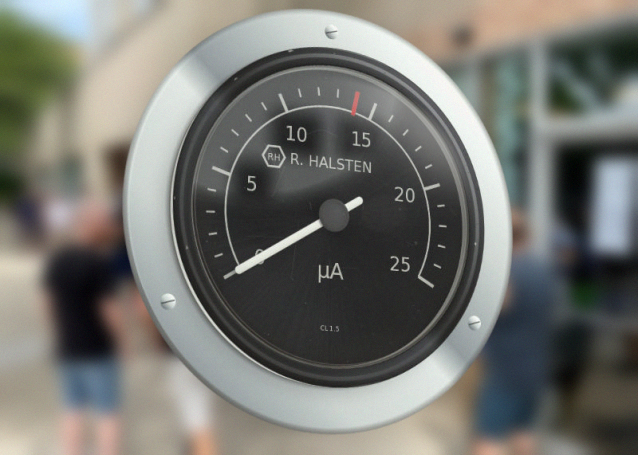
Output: 0,µA
